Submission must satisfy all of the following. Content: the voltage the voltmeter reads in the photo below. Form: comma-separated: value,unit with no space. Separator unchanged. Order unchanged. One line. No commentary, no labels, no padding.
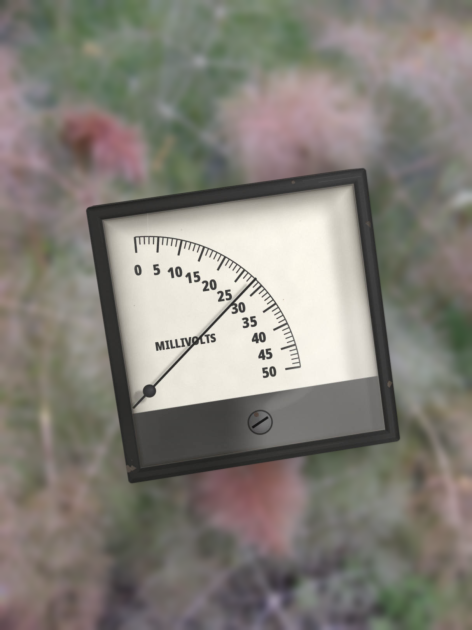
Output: 28,mV
